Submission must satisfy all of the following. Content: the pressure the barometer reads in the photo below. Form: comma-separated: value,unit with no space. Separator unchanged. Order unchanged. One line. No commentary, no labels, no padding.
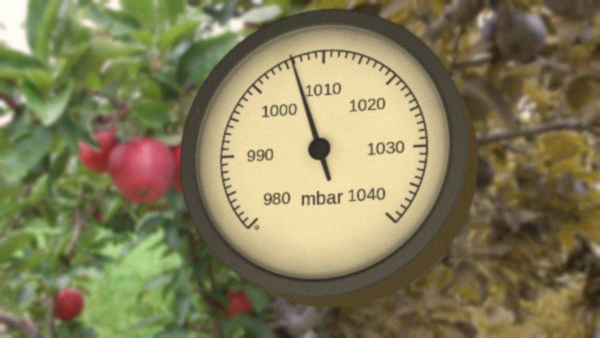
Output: 1006,mbar
